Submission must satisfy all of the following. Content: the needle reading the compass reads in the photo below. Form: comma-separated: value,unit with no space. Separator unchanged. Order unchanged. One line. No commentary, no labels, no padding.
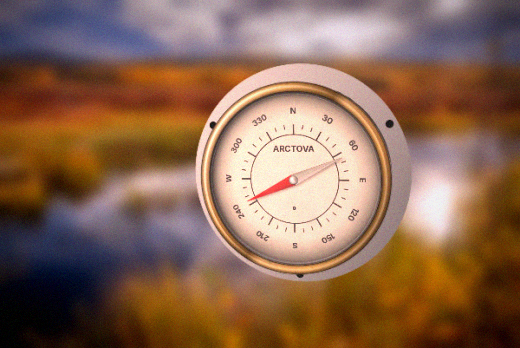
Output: 245,°
